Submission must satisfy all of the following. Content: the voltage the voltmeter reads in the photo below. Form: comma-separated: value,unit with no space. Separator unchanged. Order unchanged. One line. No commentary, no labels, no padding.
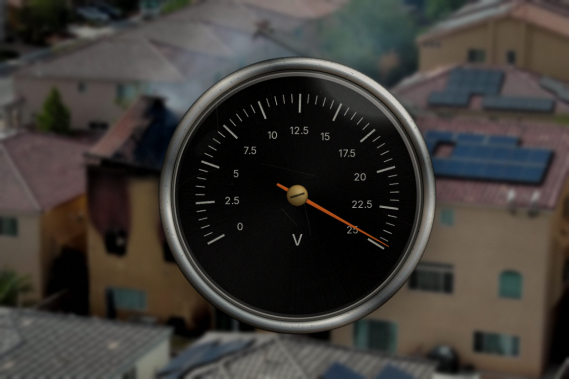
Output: 24.75,V
